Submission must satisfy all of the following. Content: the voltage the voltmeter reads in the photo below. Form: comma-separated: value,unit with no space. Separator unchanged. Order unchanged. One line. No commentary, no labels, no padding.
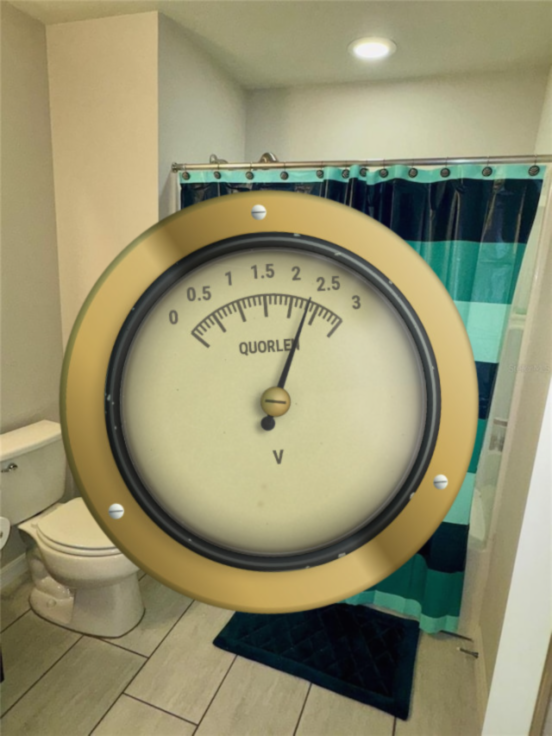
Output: 2.3,V
